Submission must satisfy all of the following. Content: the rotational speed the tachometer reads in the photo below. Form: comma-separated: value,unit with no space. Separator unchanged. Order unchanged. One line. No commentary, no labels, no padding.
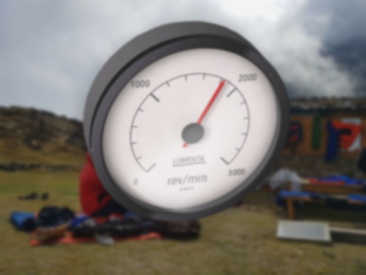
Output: 1800,rpm
